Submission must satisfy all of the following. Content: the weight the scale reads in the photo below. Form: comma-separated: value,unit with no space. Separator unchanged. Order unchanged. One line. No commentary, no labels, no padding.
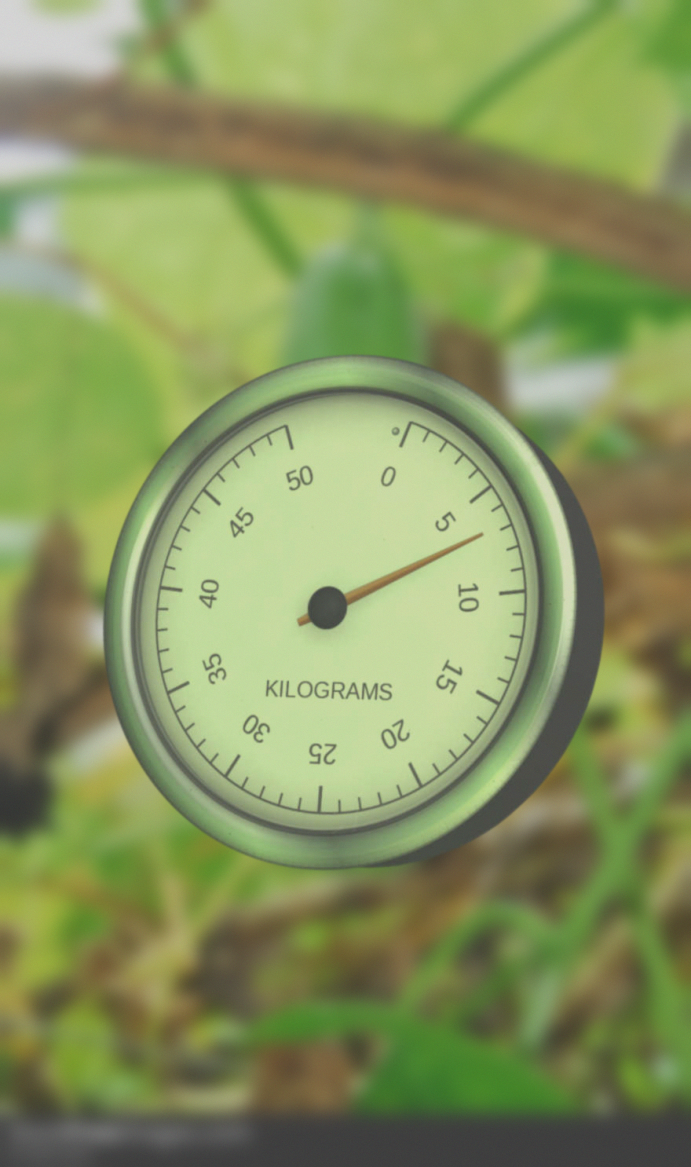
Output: 7,kg
